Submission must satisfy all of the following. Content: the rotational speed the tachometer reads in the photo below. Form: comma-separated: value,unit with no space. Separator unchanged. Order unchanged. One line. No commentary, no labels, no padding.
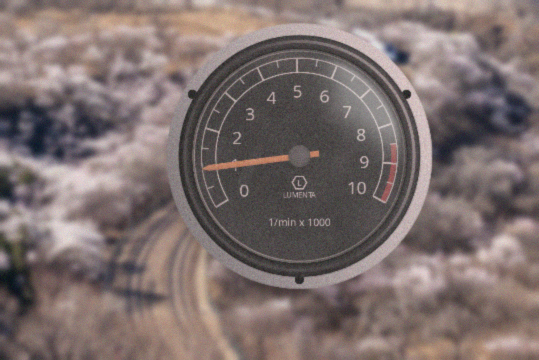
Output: 1000,rpm
